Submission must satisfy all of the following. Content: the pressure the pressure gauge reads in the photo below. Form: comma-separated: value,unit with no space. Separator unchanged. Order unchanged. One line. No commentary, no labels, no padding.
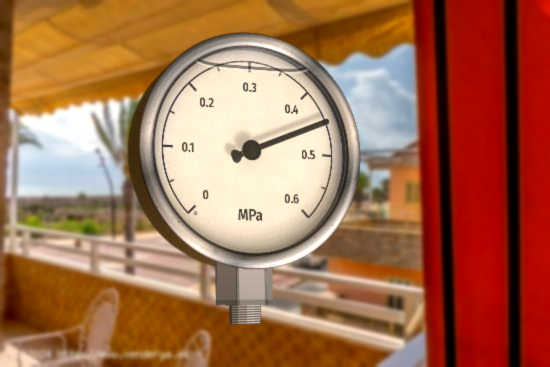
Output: 0.45,MPa
